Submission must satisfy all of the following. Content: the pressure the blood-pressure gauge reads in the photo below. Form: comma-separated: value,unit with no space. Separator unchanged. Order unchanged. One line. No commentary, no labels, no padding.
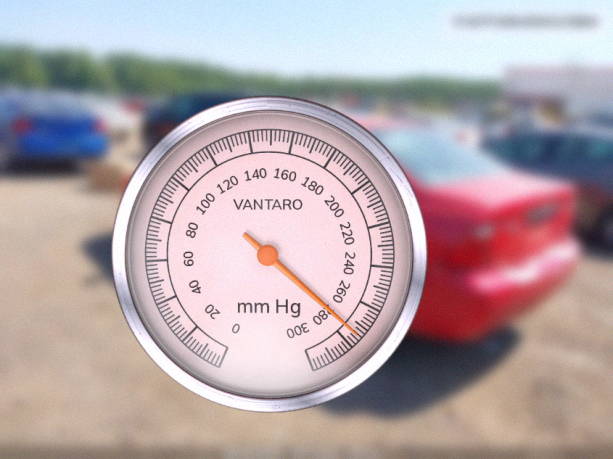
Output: 274,mmHg
